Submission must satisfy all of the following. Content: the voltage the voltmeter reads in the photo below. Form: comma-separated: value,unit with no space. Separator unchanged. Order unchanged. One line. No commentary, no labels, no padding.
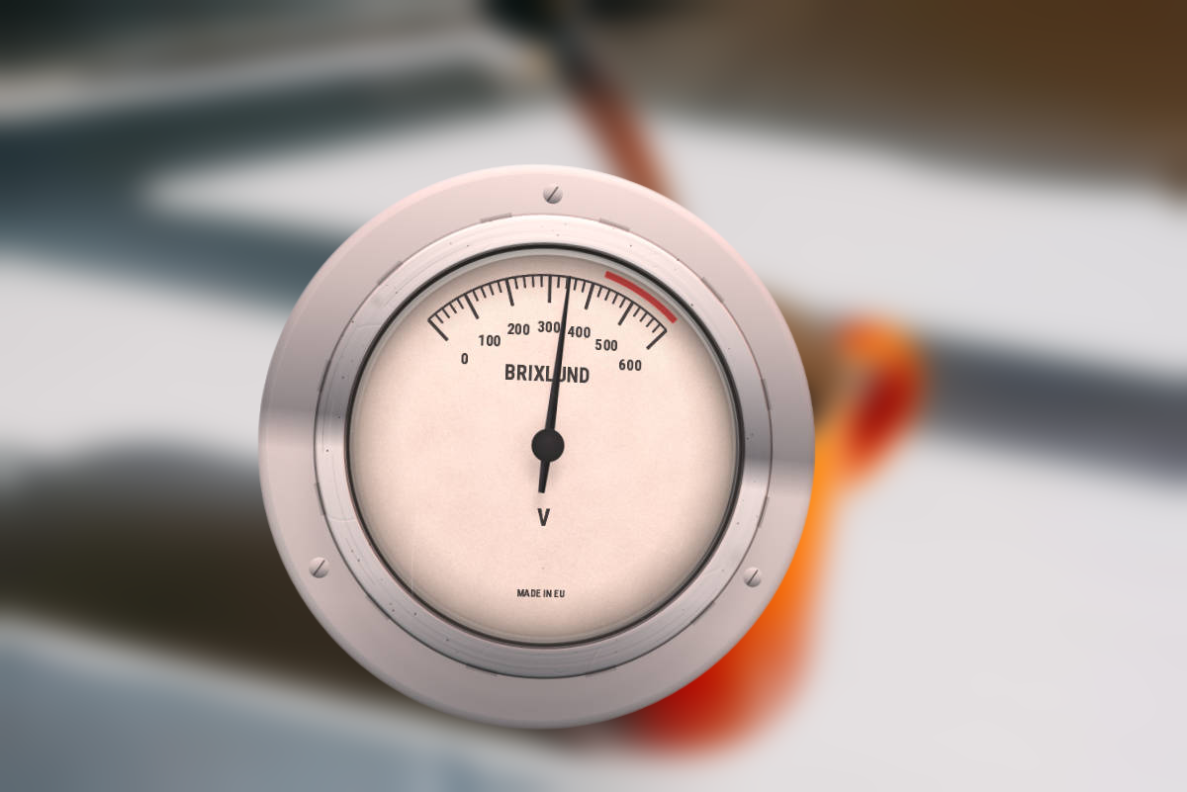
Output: 340,V
